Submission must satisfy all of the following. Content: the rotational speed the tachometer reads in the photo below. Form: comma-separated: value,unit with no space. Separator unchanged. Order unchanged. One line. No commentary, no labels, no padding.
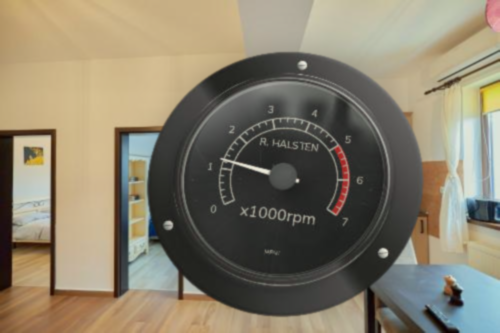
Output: 1200,rpm
